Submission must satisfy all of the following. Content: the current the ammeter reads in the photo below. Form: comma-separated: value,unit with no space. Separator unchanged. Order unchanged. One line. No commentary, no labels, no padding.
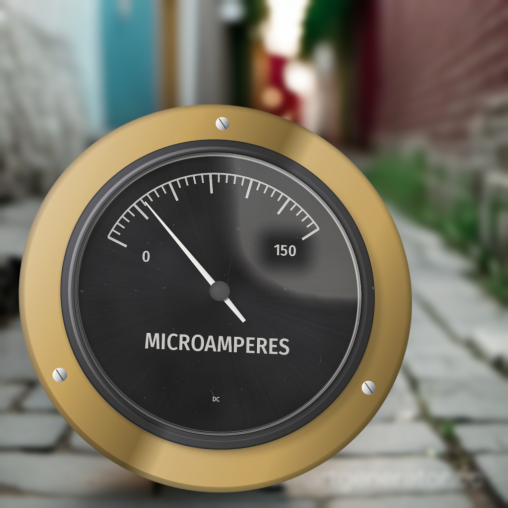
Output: 30,µA
